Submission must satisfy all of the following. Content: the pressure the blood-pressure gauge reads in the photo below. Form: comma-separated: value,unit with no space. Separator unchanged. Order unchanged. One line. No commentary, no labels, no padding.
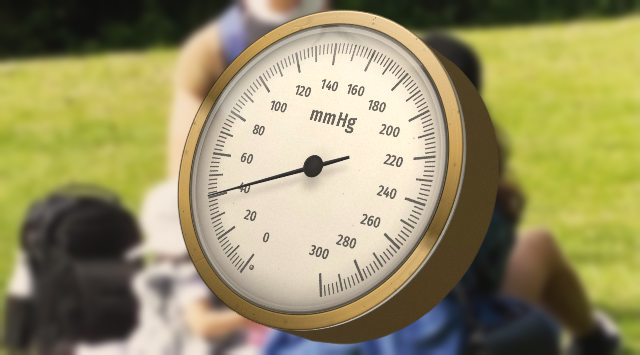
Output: 40,mmHg
